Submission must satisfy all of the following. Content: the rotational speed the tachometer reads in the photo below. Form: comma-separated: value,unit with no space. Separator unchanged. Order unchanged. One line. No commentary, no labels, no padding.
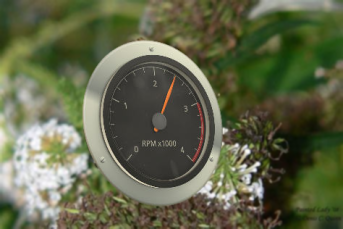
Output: 2400,rpm
